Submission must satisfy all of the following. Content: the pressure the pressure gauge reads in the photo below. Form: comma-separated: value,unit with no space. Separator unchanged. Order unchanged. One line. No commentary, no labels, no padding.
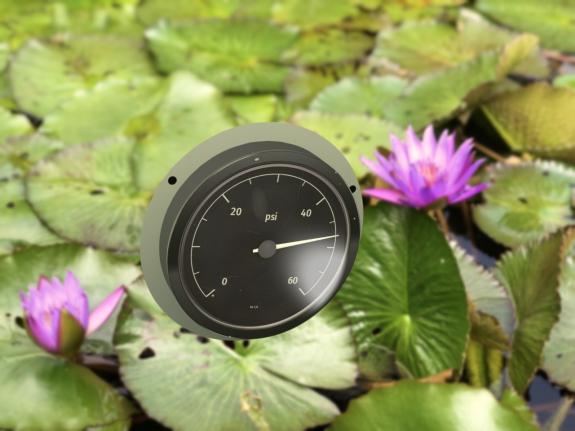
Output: 47.5,psi
